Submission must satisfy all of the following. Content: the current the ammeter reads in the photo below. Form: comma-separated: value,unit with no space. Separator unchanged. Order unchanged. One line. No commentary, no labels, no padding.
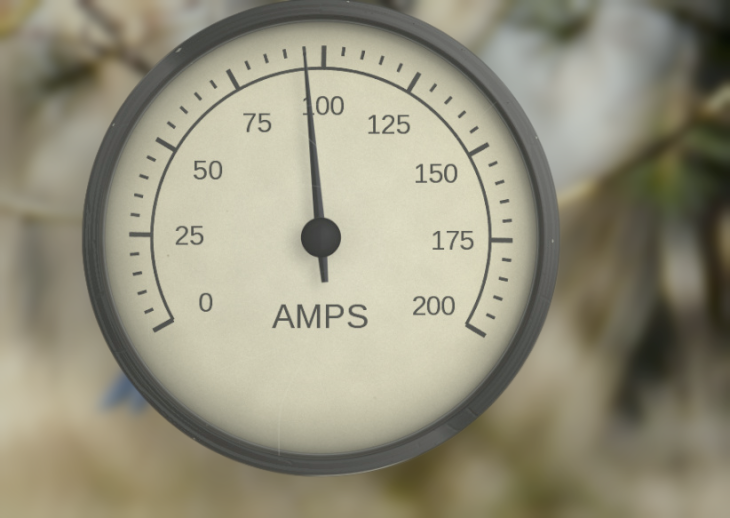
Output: 95,A
